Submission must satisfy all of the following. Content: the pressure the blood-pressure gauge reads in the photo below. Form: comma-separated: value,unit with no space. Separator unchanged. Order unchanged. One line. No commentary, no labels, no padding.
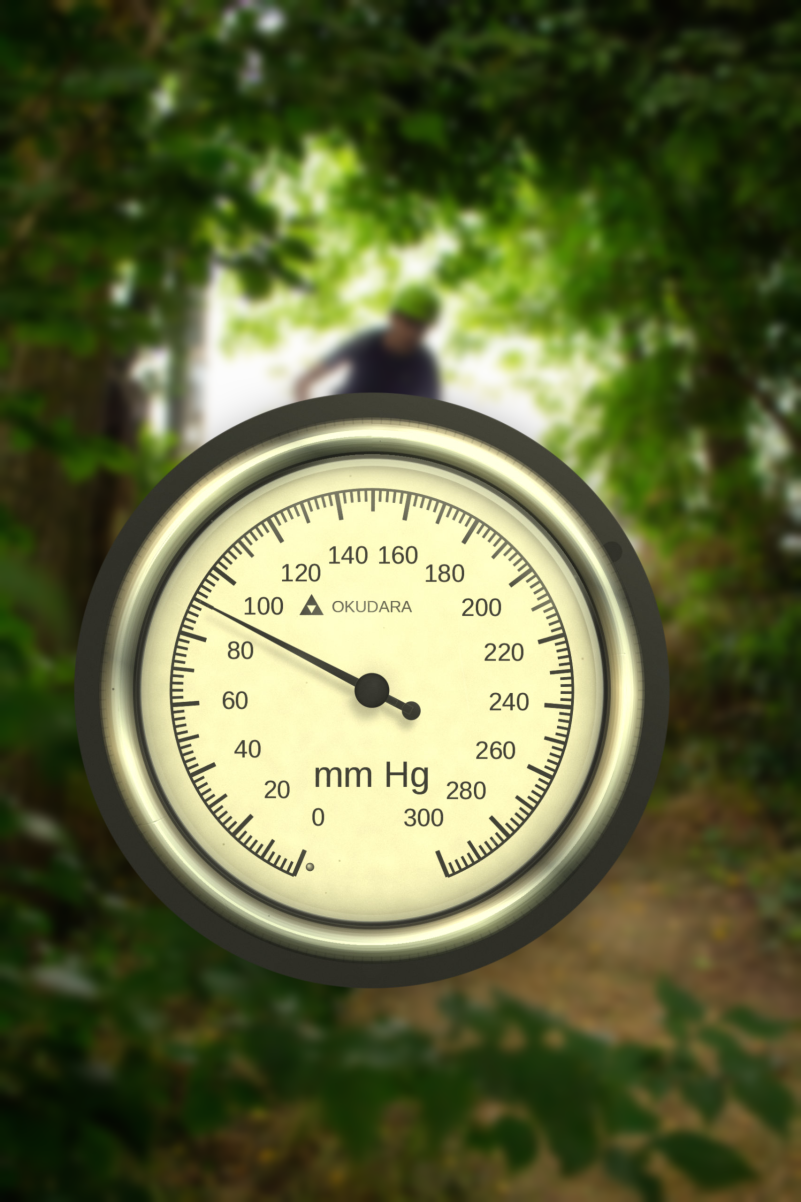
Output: 90,mmHg
